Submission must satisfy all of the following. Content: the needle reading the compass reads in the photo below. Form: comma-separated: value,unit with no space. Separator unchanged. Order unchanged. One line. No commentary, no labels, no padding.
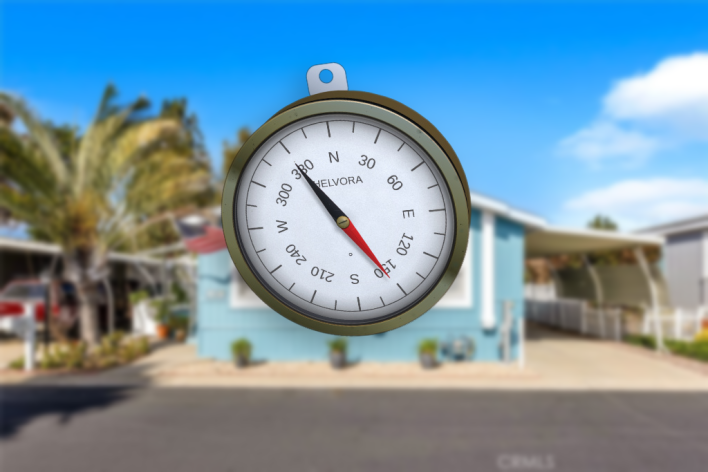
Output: 150,°
